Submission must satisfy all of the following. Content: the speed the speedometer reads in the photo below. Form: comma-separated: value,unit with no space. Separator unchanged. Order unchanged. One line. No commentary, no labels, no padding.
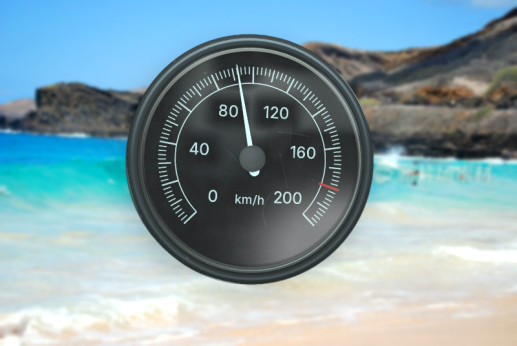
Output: 92,km/h
